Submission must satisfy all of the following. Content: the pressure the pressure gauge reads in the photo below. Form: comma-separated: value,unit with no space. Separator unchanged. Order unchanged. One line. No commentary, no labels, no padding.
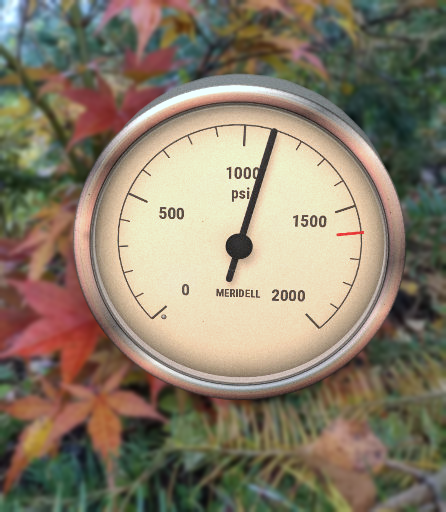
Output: 1100,psi
